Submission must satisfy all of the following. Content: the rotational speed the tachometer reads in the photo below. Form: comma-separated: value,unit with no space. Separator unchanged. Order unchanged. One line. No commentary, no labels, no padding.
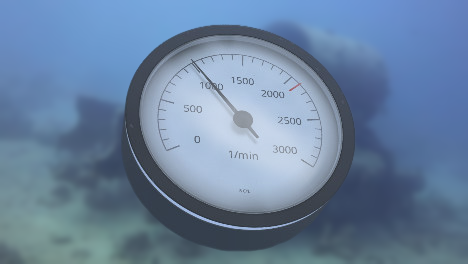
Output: 1000,rpm
